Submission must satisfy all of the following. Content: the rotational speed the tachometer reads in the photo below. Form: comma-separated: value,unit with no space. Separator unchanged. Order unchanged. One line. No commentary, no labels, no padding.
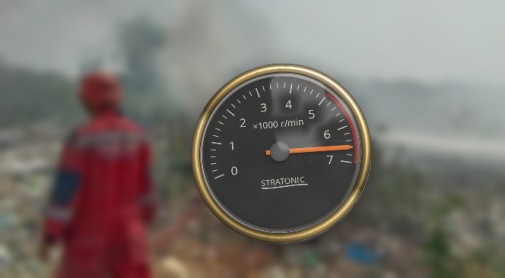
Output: 6600,rpm
